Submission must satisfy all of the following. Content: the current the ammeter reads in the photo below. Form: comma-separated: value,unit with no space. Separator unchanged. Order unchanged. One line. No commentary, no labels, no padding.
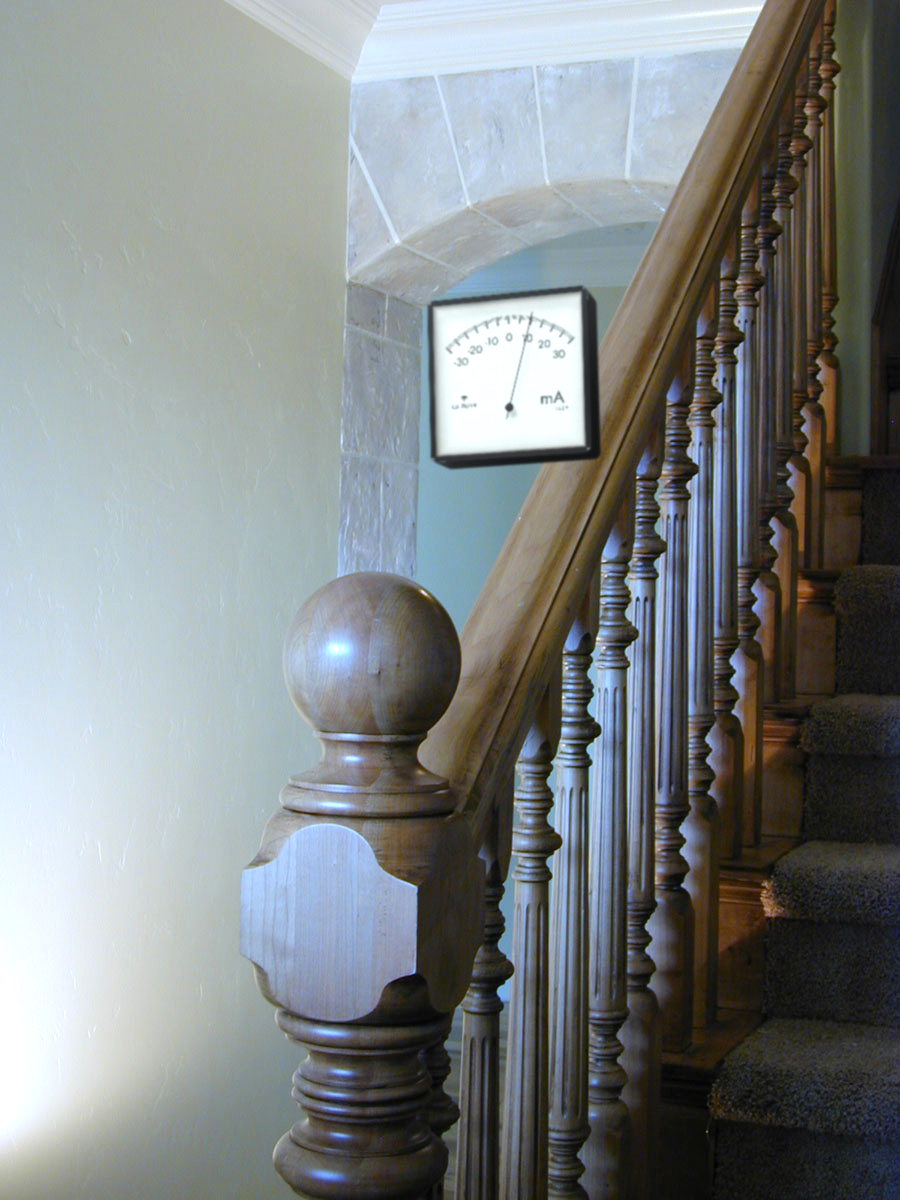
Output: 10,mA
